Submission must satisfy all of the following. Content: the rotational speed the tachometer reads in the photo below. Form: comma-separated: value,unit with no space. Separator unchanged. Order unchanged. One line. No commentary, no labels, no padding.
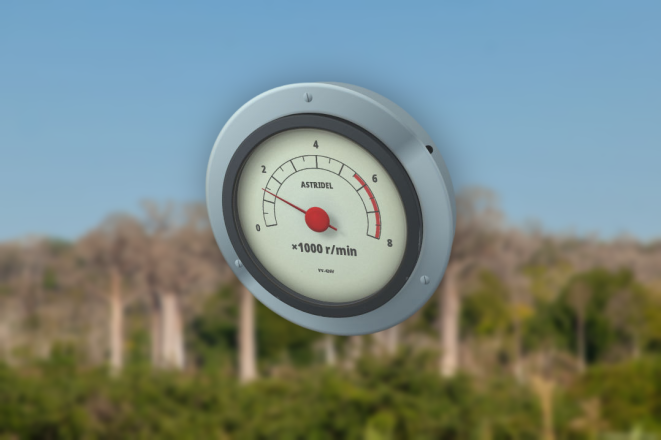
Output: 1500,rpm
